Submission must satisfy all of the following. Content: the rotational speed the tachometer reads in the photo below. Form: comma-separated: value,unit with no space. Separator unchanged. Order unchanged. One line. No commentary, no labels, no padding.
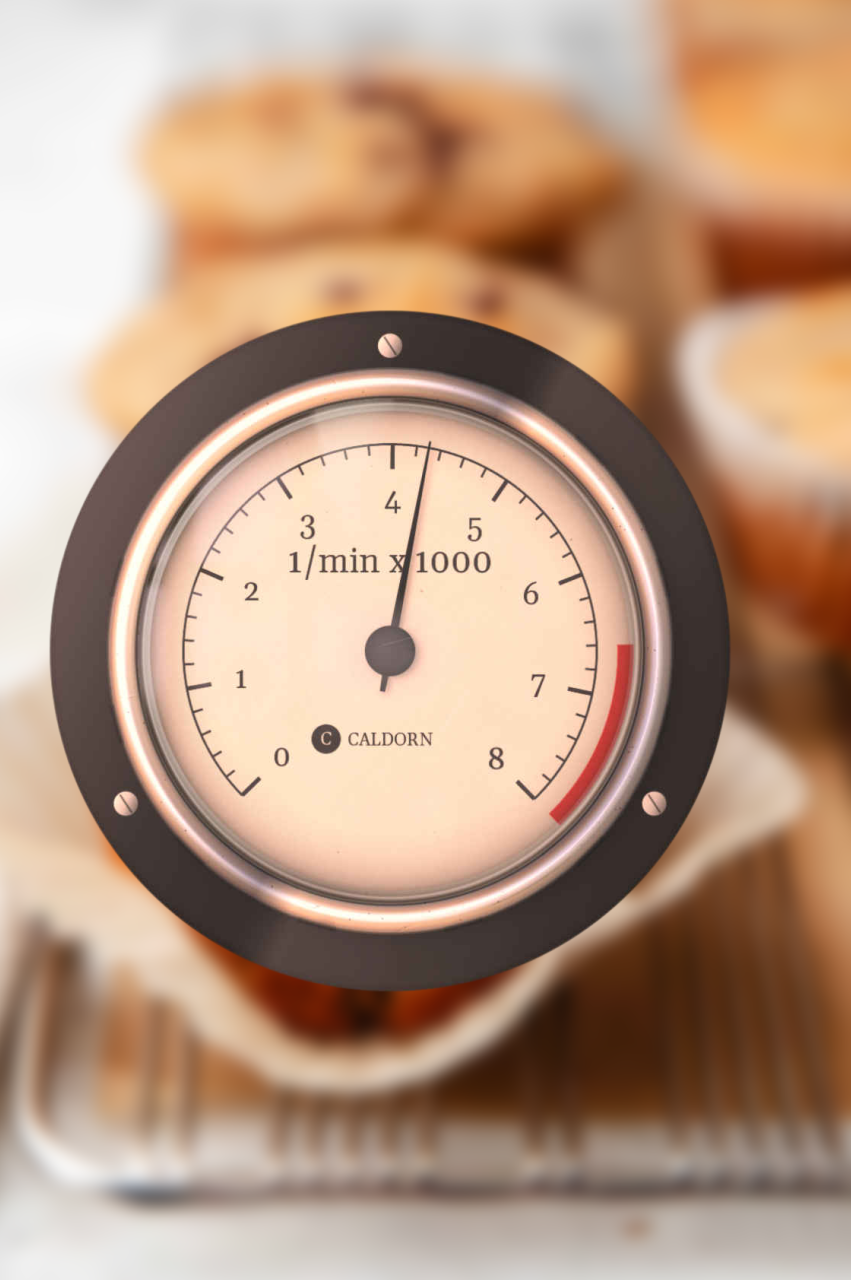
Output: 4300,rpm
